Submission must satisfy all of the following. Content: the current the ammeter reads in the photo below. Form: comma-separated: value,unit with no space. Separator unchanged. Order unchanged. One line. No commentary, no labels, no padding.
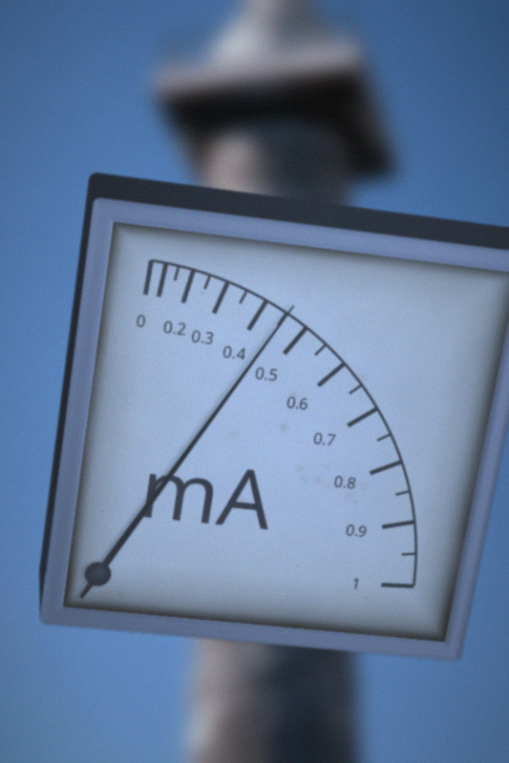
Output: 0.45,mA
